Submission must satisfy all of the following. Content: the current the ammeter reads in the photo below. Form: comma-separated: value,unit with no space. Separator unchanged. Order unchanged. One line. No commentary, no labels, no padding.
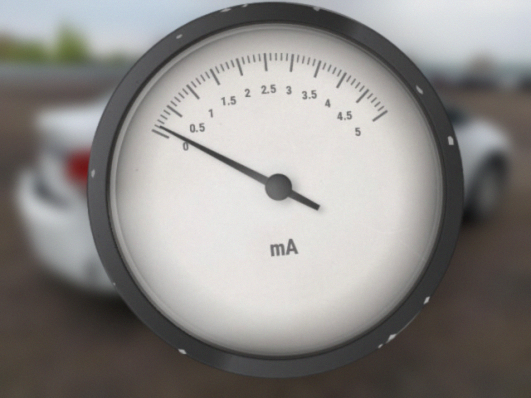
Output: 0.1,mA
